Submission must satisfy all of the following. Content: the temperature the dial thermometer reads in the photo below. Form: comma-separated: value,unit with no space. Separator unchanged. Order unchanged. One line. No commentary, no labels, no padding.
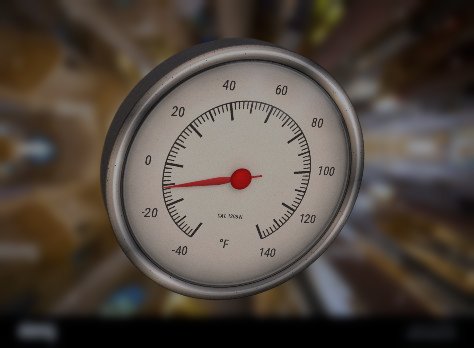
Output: -10,°F
